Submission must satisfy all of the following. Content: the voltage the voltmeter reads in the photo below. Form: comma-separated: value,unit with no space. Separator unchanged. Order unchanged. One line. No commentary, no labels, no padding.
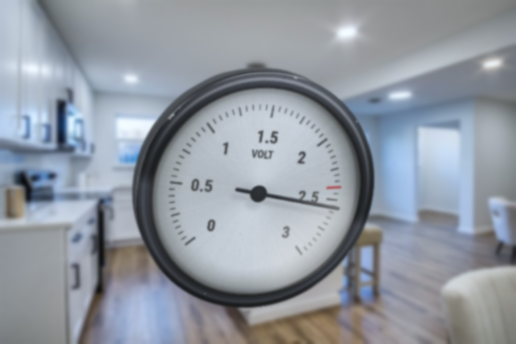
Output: 2.55,V
